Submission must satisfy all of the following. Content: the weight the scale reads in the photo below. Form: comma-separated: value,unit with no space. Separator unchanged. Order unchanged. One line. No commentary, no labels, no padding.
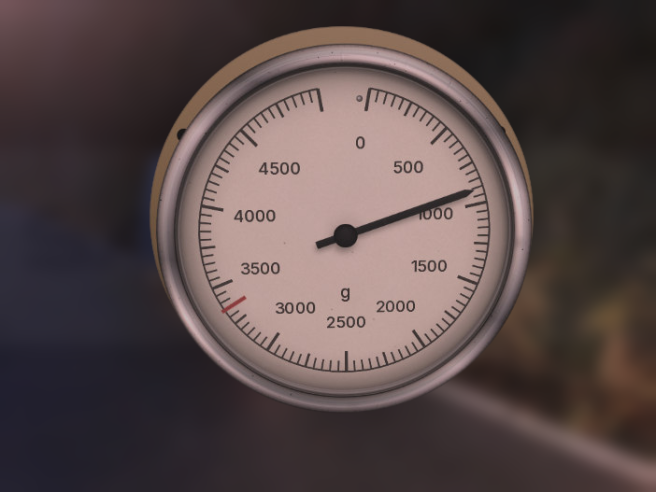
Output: 900,g
